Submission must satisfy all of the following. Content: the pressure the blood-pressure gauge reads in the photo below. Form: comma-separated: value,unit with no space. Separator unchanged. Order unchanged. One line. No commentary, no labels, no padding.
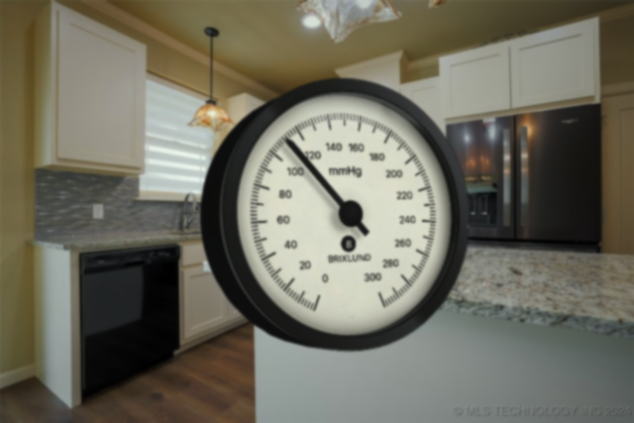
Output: 110,mmHg
